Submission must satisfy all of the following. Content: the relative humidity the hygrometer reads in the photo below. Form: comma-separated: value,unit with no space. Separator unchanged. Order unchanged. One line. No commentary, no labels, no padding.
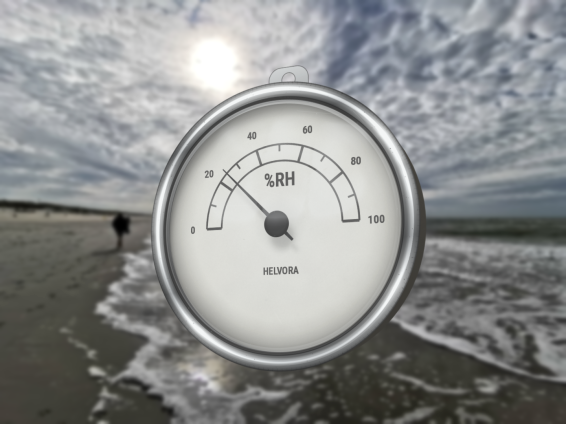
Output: 25,%
